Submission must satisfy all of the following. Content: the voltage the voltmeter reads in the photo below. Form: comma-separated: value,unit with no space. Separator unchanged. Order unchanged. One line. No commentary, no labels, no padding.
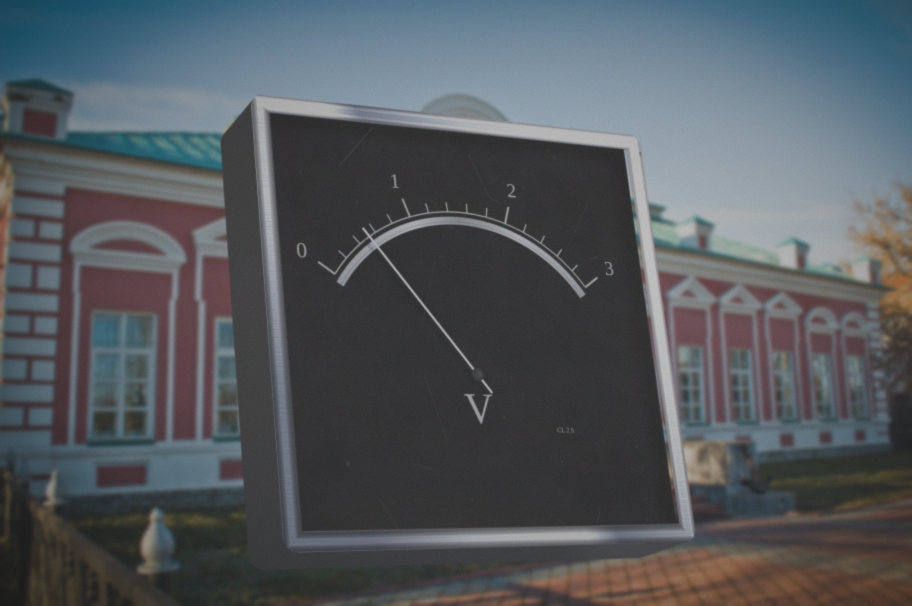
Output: 0.5,V
